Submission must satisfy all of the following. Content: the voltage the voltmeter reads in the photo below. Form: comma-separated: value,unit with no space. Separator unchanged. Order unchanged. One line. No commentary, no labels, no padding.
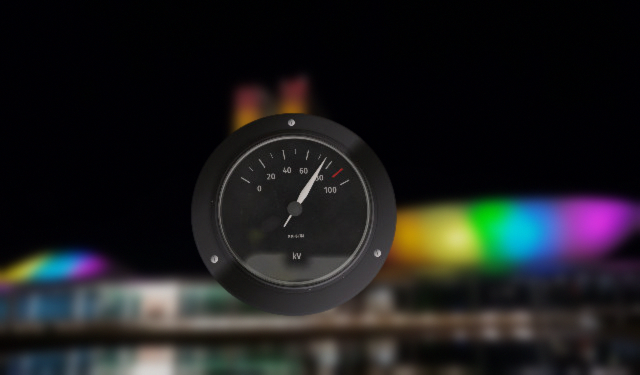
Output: 75,kV
